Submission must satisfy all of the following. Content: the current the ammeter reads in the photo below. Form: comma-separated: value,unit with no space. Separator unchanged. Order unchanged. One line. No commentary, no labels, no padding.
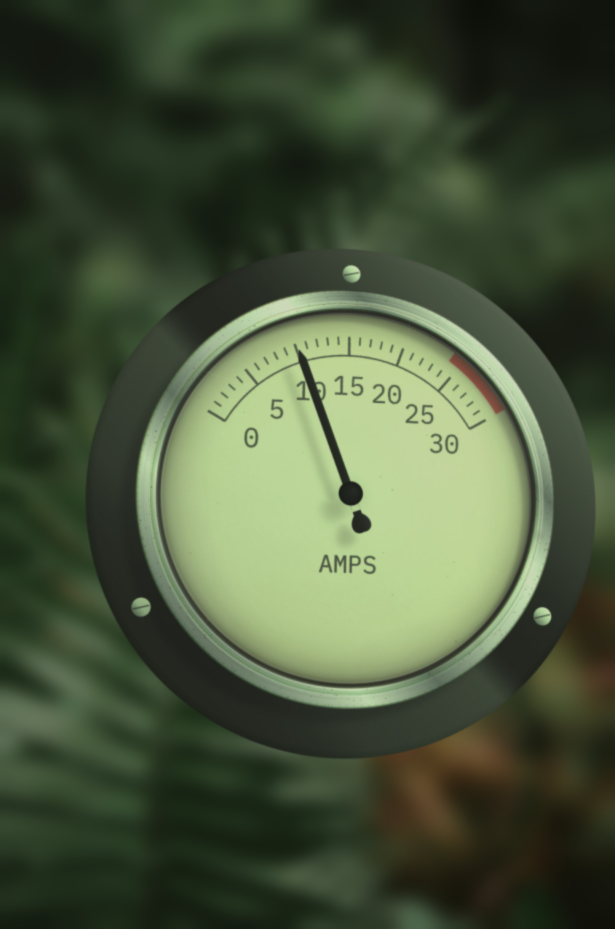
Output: 10,A
